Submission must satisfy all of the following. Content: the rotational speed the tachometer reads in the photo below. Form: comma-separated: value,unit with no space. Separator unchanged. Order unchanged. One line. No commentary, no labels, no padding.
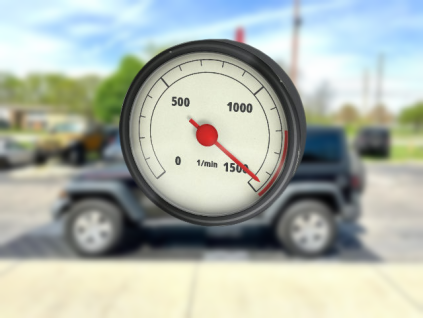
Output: 1450,rpm
